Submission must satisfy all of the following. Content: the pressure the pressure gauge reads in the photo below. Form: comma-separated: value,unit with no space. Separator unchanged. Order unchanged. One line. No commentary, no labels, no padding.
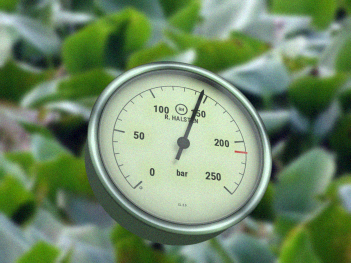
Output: 145,bar
